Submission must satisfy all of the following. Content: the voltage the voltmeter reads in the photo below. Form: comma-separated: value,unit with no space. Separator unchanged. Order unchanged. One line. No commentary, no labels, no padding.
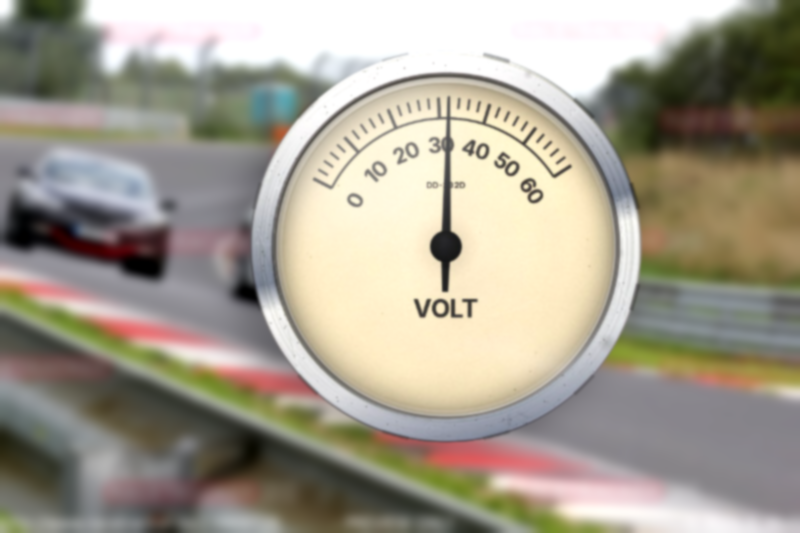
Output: 32,V
